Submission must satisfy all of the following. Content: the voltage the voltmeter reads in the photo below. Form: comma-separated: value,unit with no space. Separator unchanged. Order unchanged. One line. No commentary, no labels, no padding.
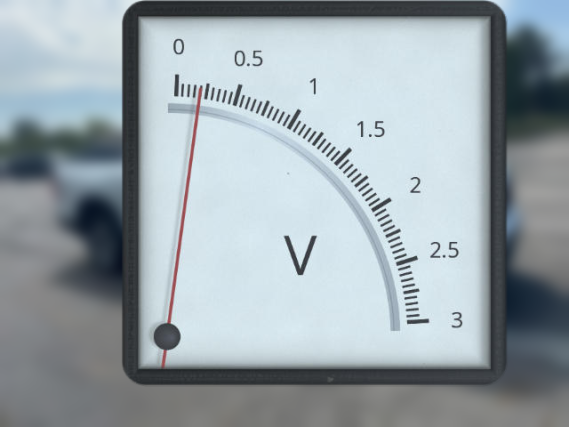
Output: 0.2,V
